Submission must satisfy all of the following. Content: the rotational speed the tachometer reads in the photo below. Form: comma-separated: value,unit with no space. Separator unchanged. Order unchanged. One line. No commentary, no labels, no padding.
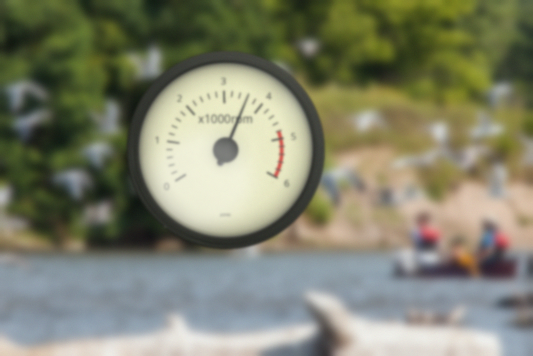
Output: 3600,rpm
